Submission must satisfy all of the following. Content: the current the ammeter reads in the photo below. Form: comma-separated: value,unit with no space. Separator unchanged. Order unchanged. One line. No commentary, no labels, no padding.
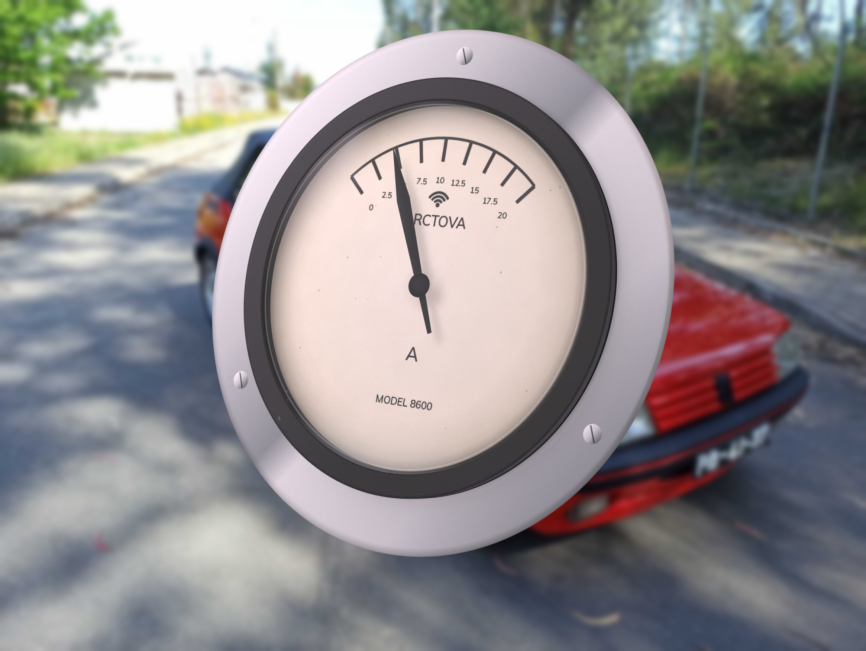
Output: 5,A
